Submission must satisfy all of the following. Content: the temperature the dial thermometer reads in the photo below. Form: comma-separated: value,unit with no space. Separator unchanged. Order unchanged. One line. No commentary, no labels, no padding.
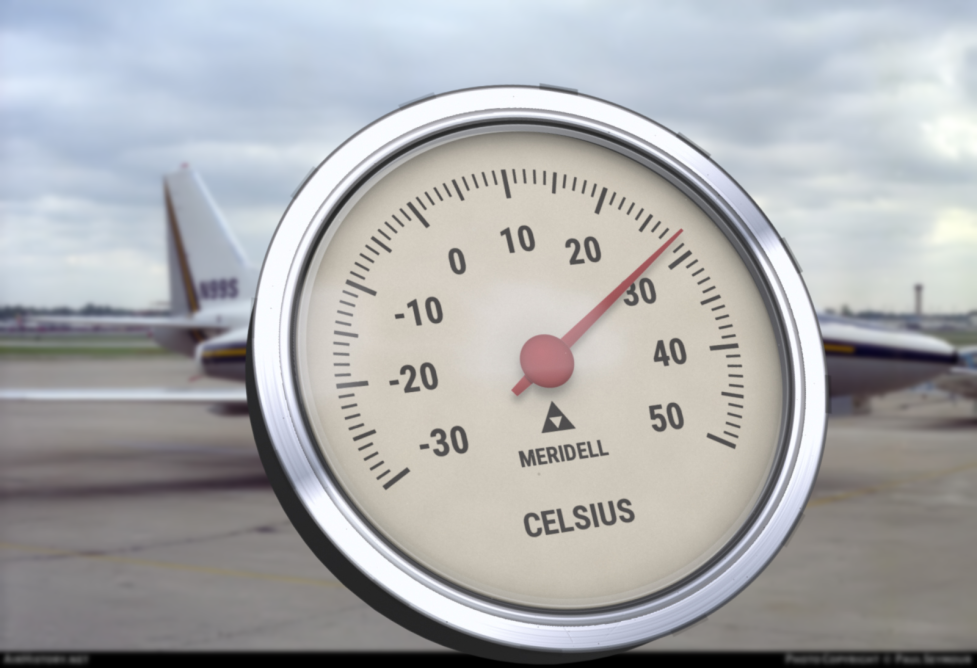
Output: 28,°C
